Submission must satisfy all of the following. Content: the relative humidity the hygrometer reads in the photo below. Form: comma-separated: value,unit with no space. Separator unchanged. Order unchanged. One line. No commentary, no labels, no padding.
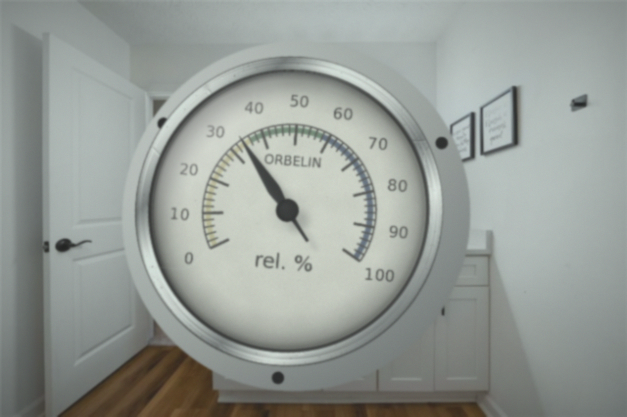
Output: 34,%
